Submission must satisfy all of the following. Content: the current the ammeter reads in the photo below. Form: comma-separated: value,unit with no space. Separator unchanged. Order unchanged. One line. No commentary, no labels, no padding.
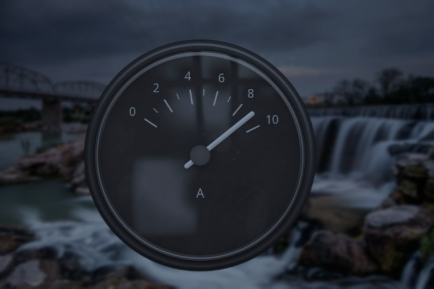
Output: 9,A
